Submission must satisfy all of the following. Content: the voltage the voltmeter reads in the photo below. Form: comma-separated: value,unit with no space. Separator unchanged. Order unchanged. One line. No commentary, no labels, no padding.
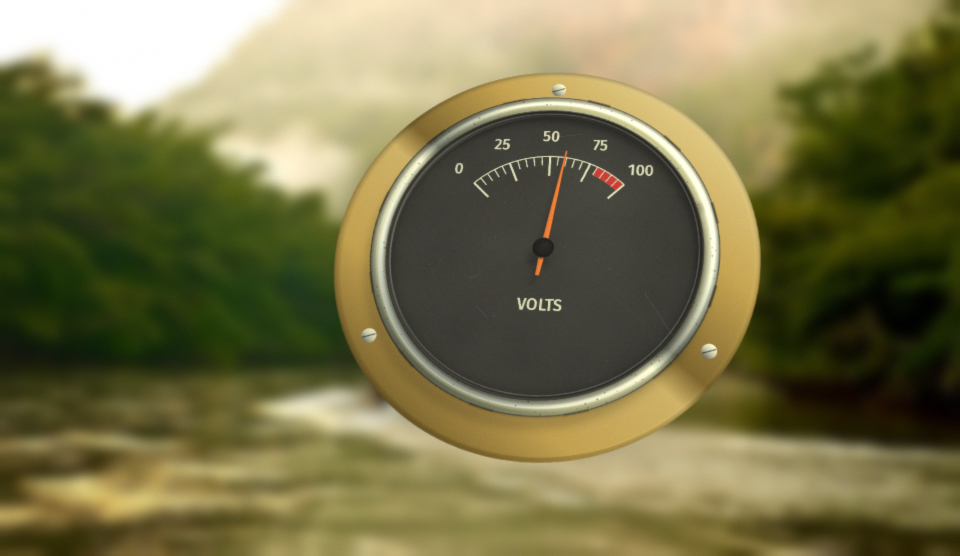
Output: 60,V
